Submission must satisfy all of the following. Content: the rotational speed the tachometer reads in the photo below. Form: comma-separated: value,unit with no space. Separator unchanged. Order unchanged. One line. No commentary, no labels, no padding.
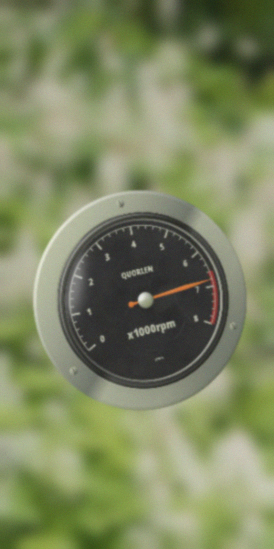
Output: 6800,rpm
